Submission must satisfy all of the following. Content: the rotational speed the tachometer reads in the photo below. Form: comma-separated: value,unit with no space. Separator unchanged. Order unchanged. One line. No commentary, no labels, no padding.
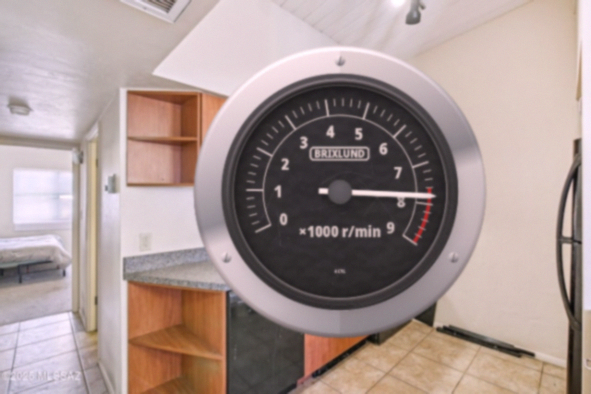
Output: 7800,rpm
